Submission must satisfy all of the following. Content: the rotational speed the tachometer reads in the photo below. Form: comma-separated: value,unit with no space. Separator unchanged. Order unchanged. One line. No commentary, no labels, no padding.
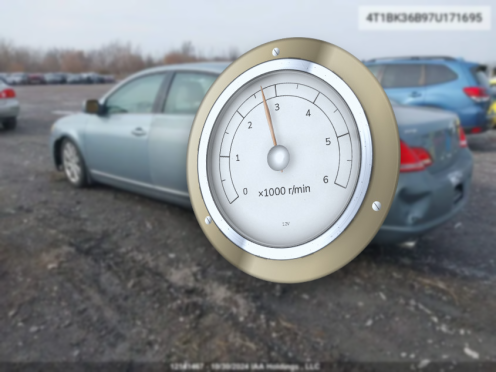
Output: 2750,rpm
